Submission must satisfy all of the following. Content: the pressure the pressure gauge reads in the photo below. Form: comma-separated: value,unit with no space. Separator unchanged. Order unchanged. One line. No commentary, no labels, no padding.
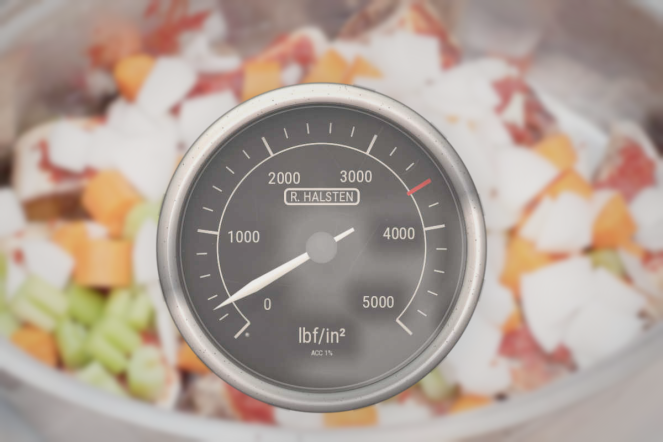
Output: 300,psi
